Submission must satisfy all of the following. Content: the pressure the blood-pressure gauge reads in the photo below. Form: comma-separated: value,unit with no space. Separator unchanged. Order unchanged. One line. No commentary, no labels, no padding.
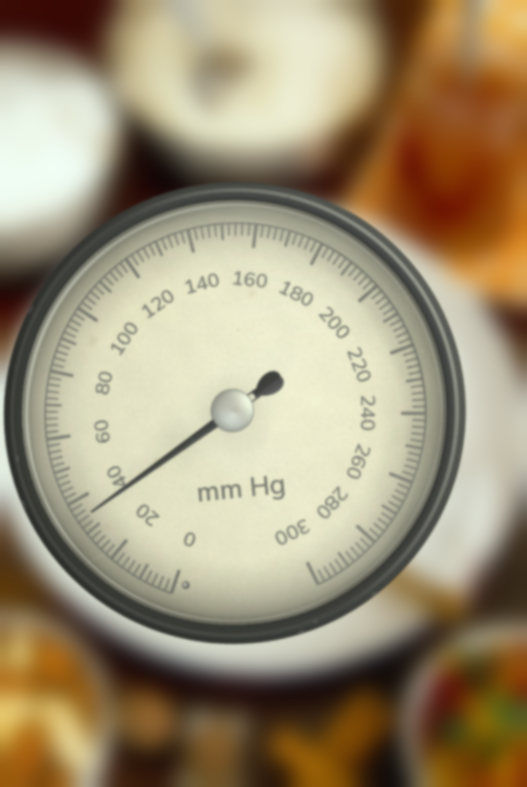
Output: 34,mmHg
